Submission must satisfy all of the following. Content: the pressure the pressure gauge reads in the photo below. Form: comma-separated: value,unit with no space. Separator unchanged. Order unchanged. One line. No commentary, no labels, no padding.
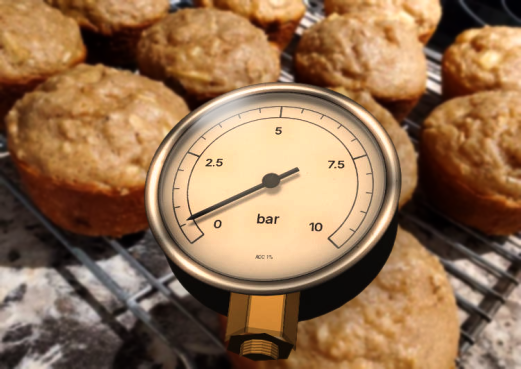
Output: 0.5,bar
